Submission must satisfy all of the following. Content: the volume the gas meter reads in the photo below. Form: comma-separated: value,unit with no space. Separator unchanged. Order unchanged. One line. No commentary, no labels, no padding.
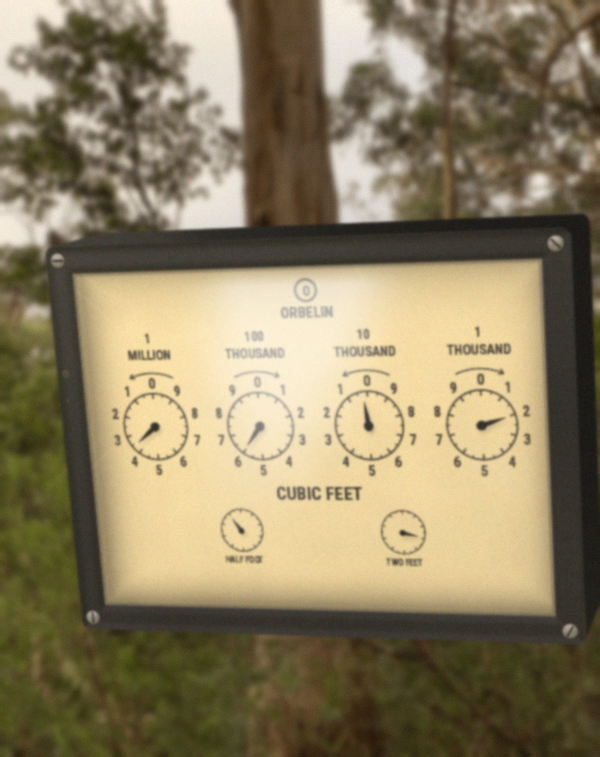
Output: 360200,ft³
